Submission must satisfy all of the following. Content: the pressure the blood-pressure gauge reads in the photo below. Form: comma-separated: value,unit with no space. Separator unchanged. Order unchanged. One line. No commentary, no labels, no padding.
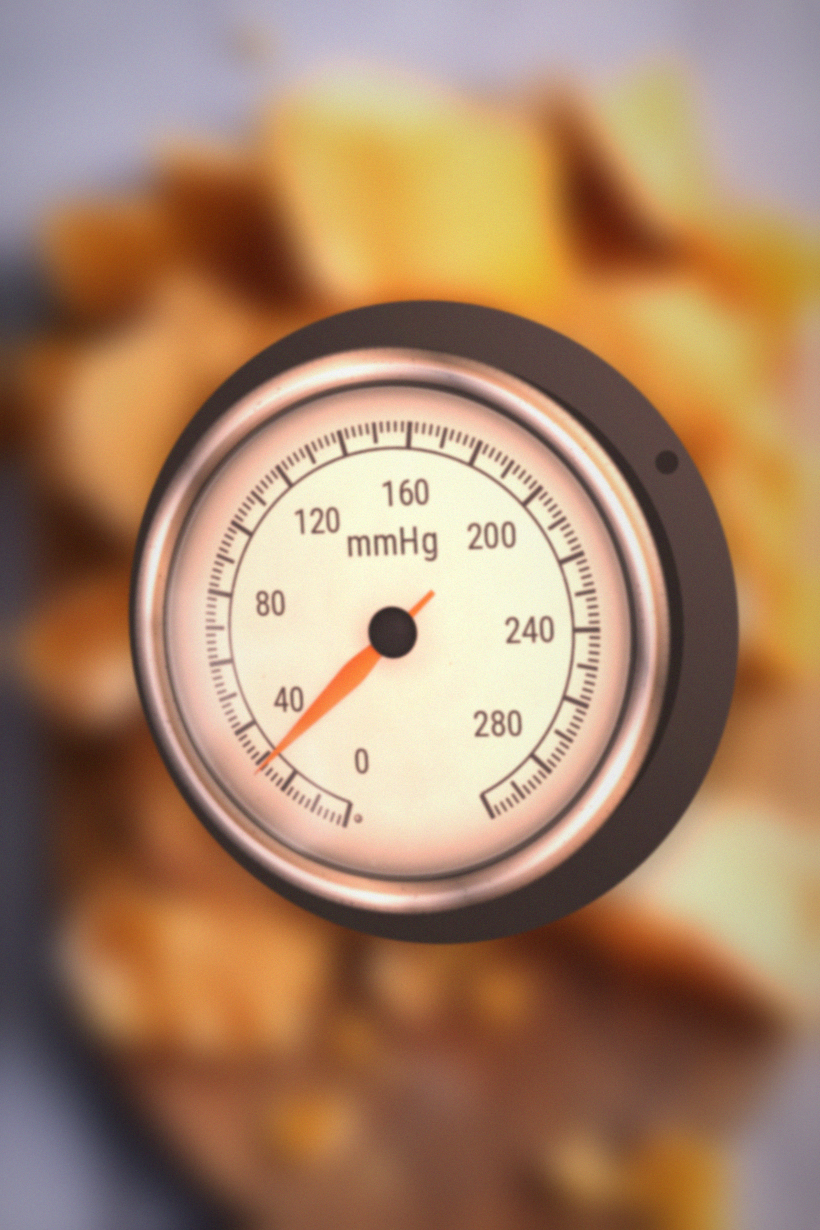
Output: 28,mmHg
